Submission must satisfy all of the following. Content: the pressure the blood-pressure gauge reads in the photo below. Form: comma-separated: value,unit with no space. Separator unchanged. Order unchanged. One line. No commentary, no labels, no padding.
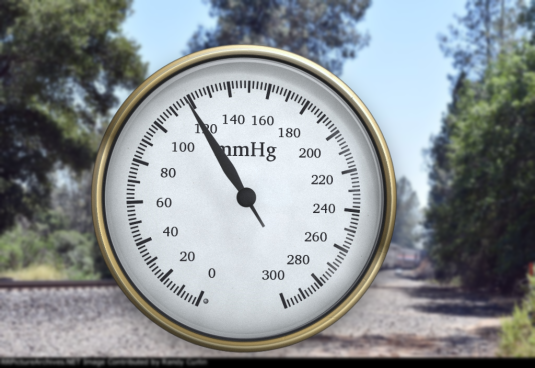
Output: 118,mmHg
